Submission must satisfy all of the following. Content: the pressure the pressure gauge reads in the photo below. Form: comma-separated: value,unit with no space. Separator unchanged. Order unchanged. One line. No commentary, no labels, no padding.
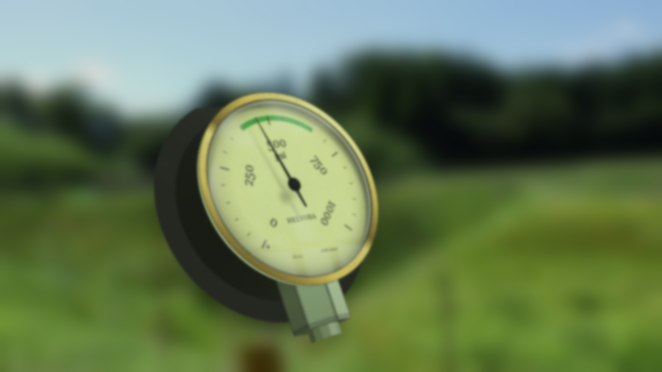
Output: 450,psi
